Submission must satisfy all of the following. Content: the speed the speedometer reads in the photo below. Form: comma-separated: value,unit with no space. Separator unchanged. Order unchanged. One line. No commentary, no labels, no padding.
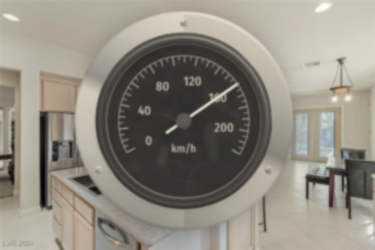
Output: 160,km/h
